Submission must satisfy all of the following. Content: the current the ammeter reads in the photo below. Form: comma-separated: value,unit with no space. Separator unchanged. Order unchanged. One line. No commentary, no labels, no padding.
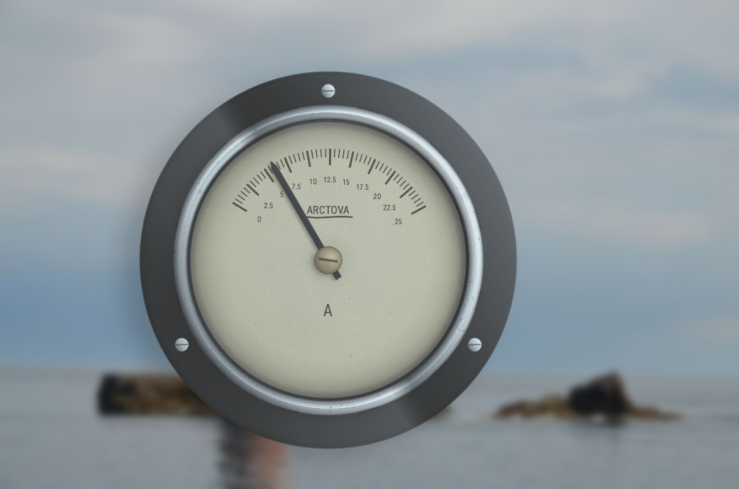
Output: 6,A
